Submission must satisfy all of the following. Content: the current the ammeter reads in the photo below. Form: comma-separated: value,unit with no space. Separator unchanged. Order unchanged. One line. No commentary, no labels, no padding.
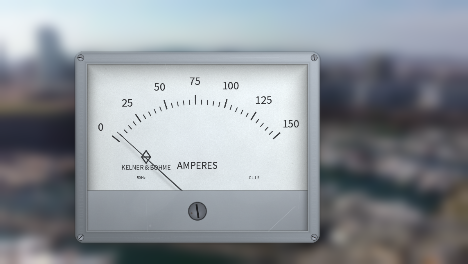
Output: 5,A
